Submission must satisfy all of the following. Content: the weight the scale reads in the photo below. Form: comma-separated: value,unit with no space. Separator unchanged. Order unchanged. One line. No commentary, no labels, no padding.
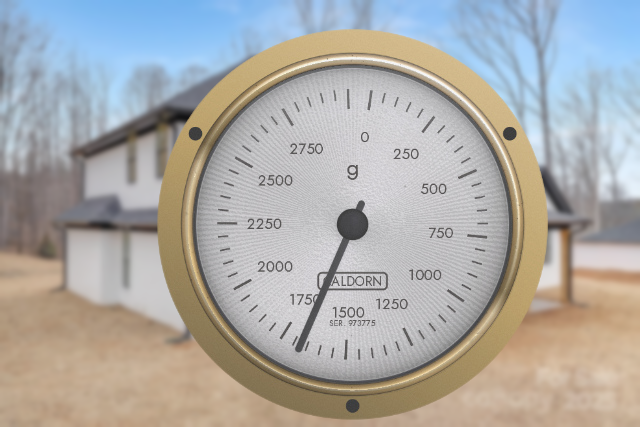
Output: 1675,g
